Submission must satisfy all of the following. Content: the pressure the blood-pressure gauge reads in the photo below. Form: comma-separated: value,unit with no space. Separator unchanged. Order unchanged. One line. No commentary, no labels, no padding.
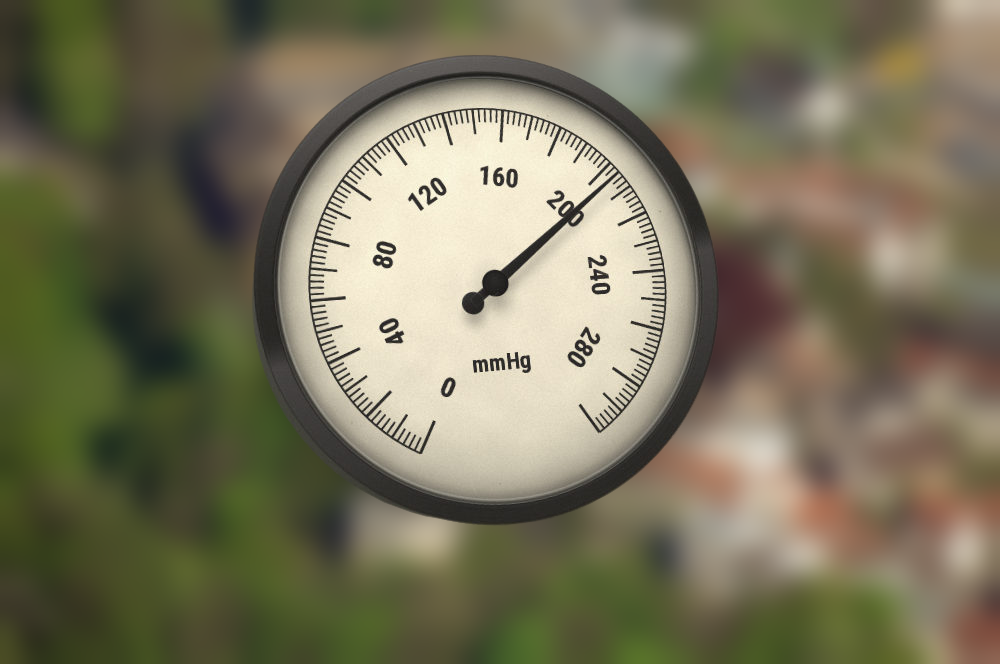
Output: 204,mmHg
